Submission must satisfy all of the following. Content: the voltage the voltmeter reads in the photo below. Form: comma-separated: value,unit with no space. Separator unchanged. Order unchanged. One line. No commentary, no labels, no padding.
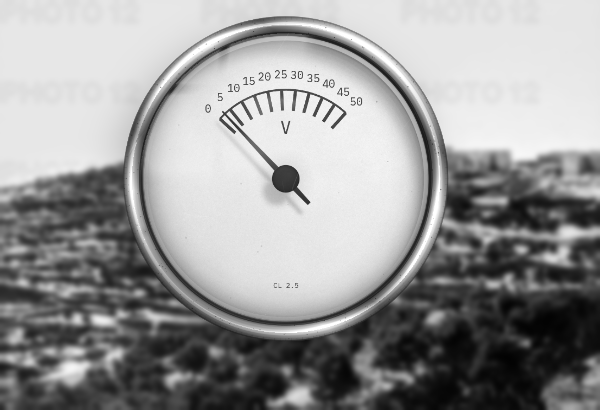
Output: 2.5,V
